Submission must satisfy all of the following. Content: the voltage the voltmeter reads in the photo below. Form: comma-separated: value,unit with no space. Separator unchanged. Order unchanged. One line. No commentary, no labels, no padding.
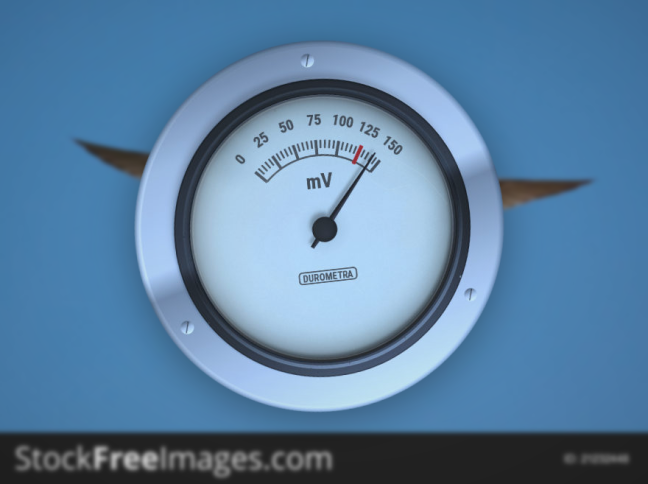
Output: 140,mV
